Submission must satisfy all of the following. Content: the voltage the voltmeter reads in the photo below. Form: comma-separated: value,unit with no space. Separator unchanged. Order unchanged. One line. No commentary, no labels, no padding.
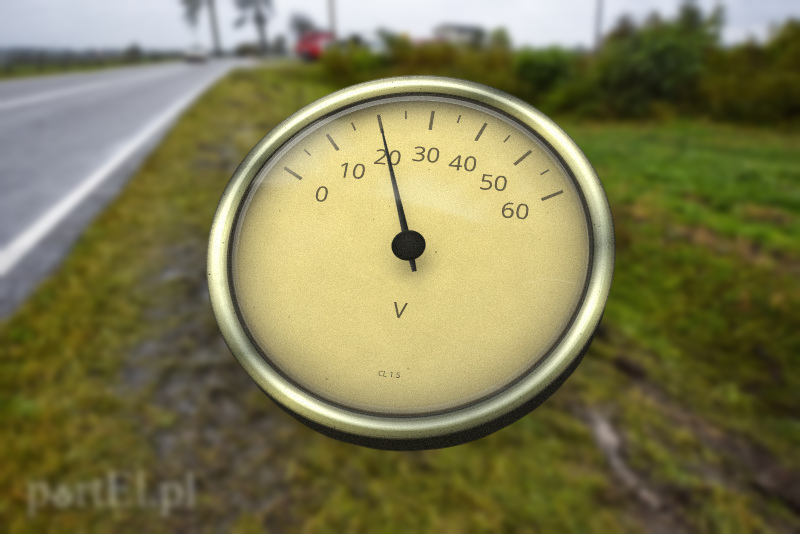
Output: 20,V
